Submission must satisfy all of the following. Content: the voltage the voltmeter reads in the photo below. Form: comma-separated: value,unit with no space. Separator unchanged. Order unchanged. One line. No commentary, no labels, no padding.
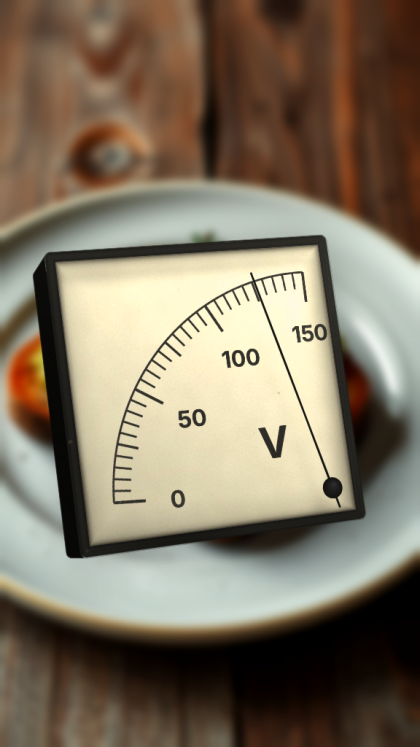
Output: 125,V
